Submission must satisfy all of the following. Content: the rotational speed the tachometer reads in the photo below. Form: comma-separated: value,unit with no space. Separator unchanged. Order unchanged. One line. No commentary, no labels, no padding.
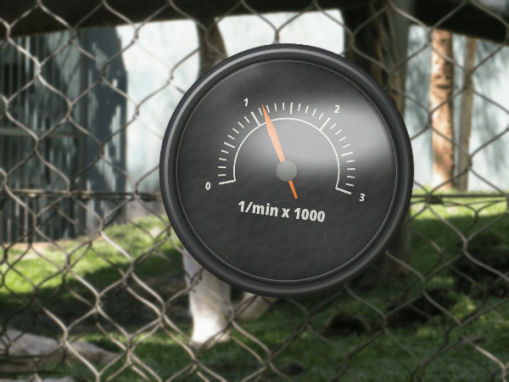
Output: 1150,rpm
